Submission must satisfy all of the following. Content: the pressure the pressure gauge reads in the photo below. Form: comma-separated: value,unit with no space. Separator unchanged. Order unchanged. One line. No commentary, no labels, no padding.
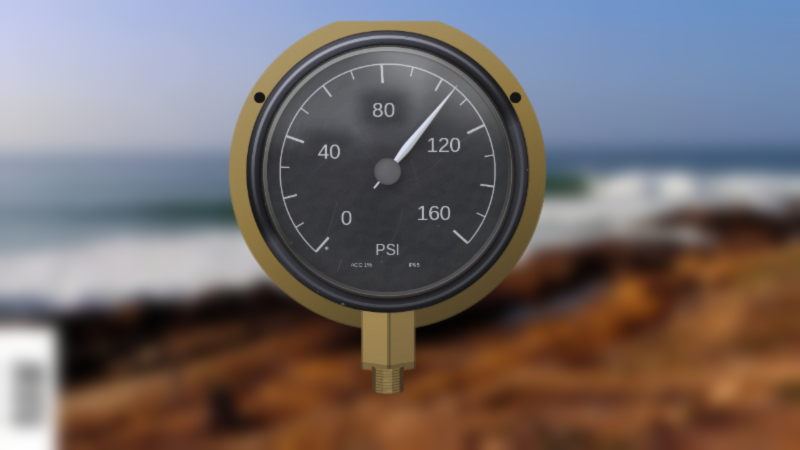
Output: 105,psi
